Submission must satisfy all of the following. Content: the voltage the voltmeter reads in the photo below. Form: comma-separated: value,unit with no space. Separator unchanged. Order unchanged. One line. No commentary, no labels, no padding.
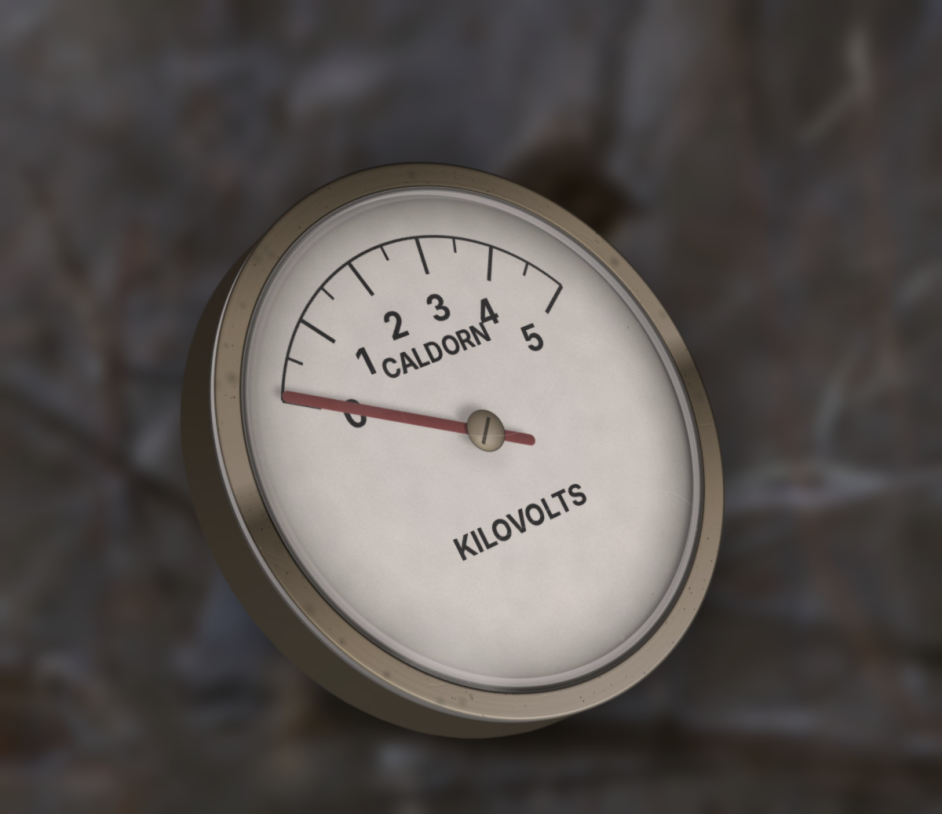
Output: 0,kV
